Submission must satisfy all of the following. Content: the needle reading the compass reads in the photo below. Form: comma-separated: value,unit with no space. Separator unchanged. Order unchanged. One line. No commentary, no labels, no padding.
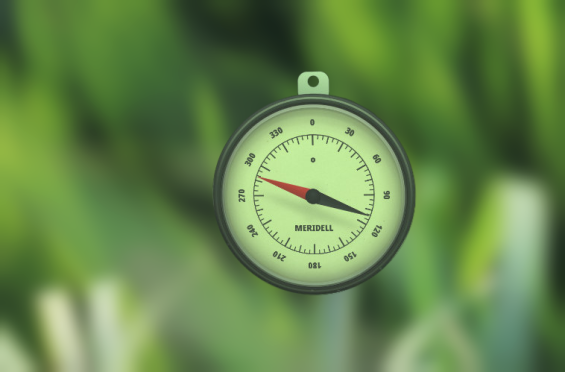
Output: 290,°
